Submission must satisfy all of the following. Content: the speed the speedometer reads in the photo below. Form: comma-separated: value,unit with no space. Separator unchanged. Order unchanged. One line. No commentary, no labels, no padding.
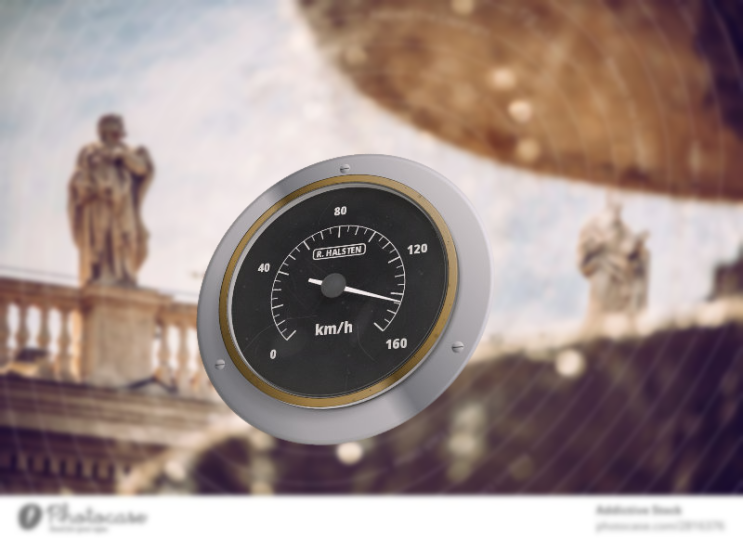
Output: 145,km/h
